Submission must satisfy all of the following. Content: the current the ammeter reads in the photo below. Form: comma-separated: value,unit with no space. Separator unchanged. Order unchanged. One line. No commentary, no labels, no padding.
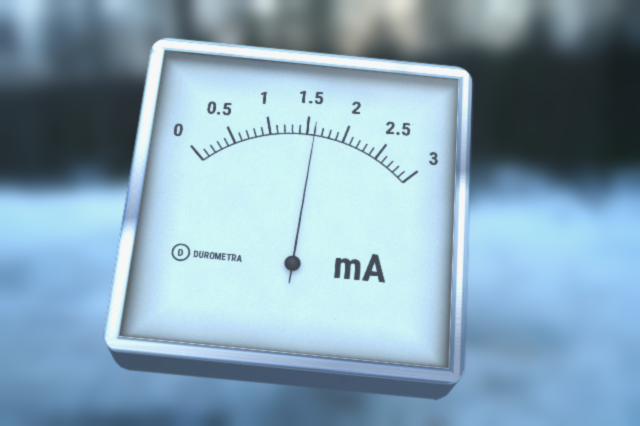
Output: 1.6,mA
